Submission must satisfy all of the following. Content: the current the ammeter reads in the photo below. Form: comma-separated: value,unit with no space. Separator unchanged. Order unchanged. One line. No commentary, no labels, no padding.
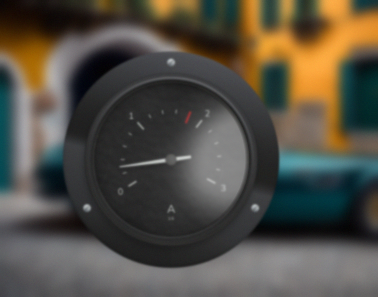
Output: 0.3,A
